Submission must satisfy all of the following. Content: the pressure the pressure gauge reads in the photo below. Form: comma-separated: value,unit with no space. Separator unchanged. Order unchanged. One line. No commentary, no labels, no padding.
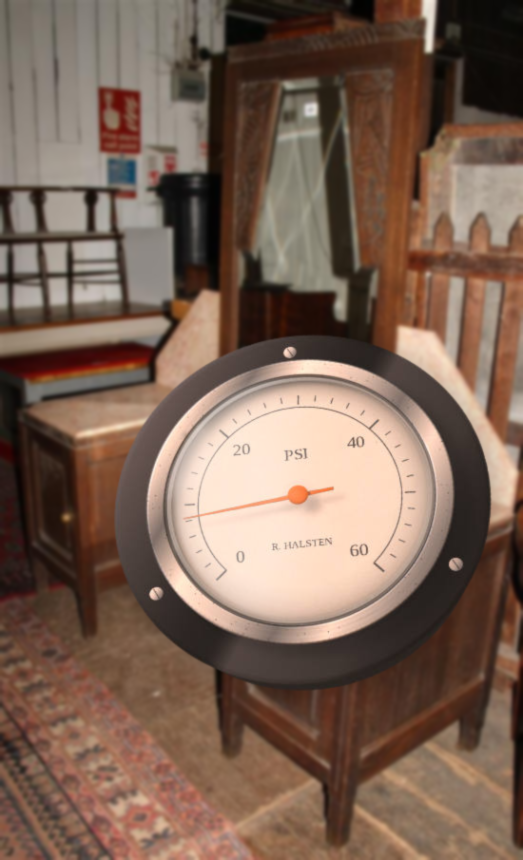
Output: 8,psi
